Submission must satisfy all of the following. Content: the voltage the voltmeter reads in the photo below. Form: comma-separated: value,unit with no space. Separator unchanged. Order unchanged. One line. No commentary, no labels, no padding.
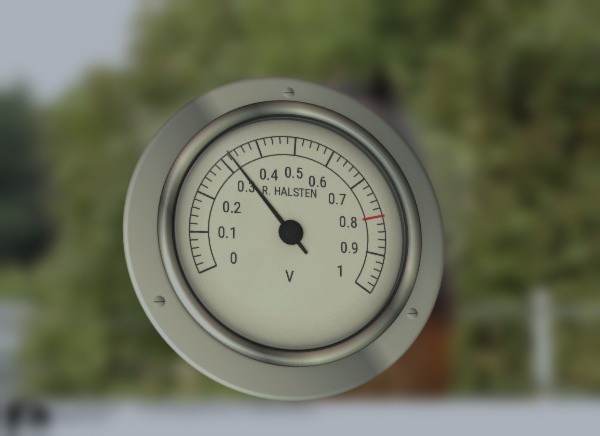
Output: 0.32,V
